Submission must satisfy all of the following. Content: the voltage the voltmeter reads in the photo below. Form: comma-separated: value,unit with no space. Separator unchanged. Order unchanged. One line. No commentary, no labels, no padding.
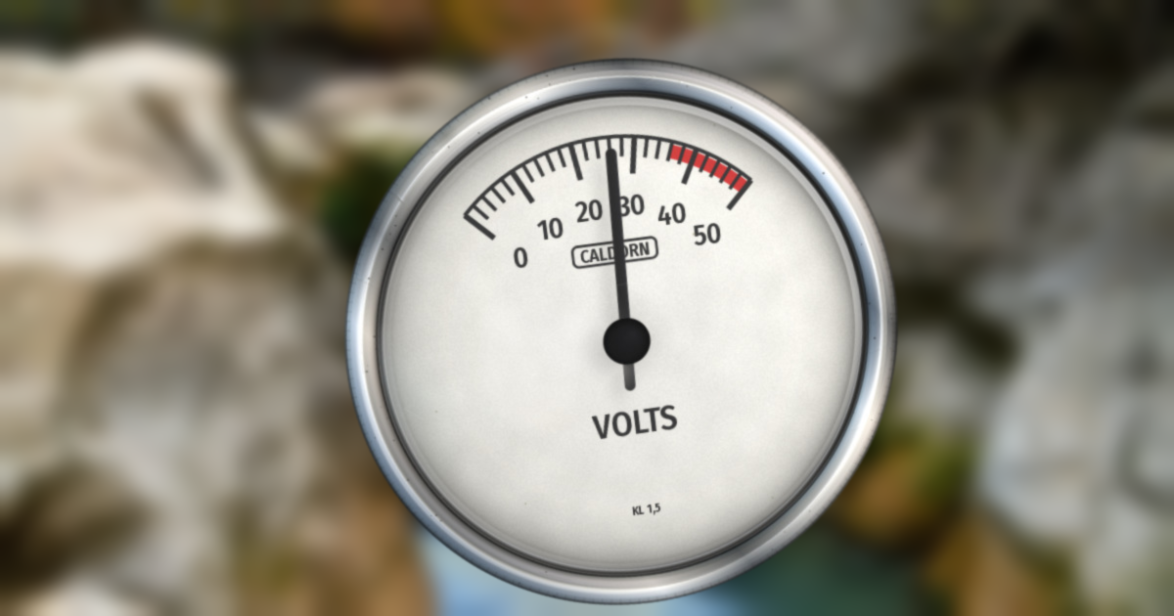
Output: 26,V
